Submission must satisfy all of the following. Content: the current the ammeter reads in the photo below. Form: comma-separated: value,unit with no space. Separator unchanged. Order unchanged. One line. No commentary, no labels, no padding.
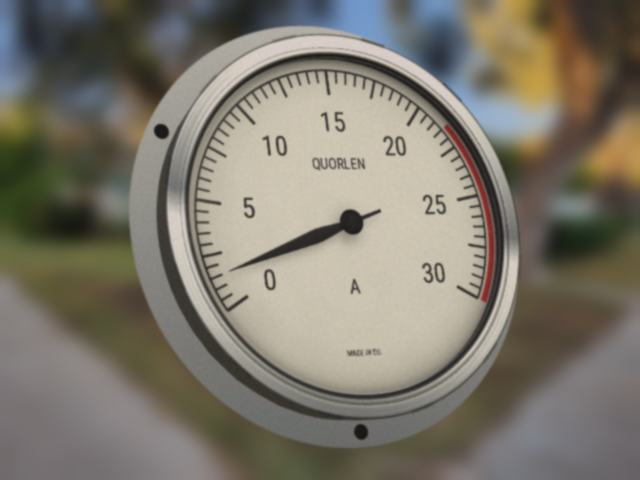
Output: 1.5,A
